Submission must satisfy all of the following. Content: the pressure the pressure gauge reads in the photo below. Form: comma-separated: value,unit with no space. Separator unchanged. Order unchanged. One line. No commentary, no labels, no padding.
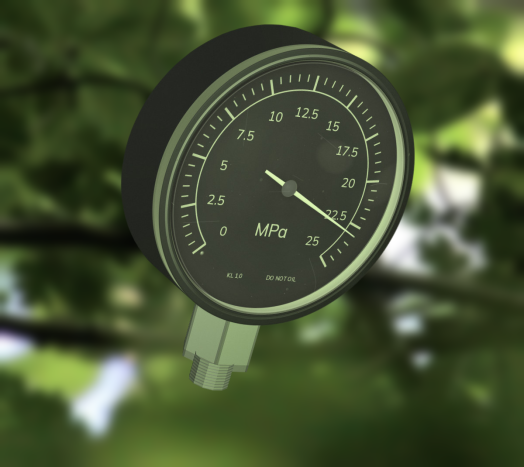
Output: 23,MPa
